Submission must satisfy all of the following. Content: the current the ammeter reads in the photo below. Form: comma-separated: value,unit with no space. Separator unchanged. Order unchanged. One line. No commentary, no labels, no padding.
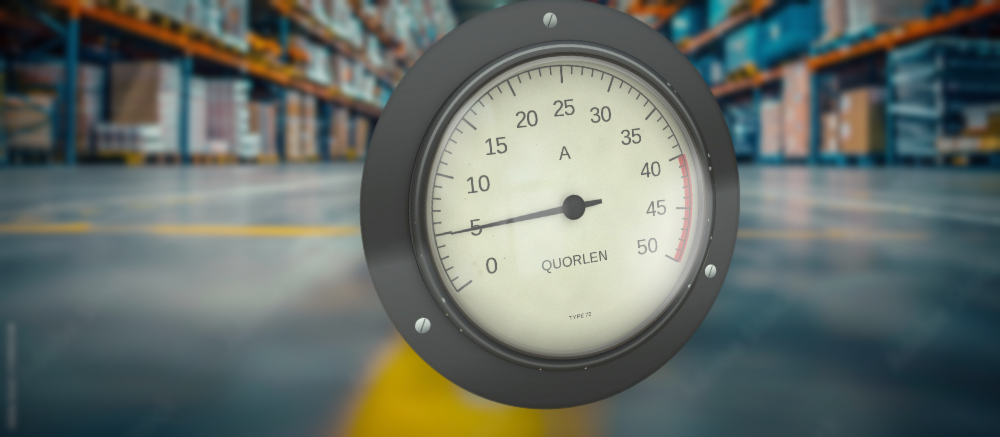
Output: 5,A
